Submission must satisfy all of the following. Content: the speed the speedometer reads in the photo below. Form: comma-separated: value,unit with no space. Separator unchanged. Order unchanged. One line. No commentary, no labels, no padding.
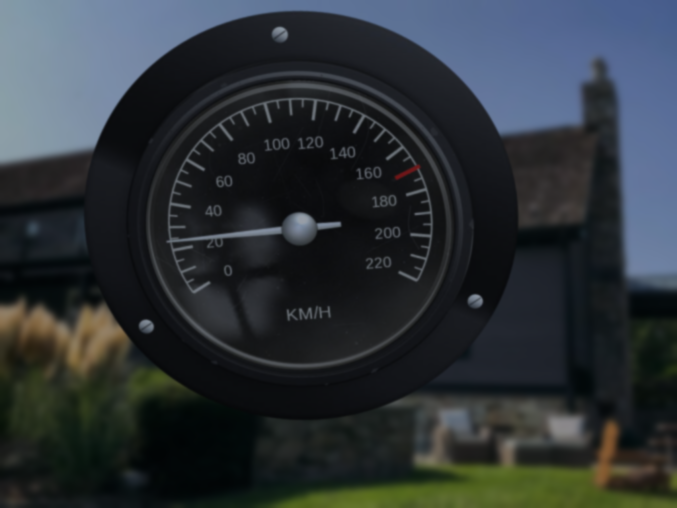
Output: 25,km/h
